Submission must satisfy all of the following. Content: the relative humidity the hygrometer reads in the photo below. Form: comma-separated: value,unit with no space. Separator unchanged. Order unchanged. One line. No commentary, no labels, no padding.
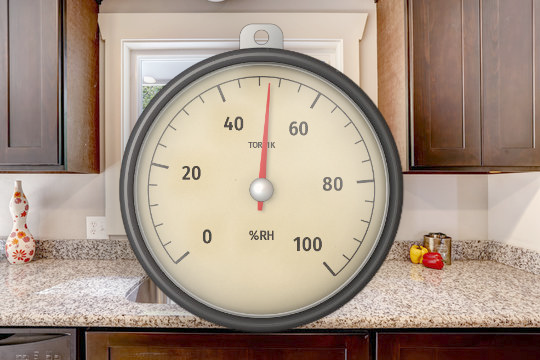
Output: 50,%
